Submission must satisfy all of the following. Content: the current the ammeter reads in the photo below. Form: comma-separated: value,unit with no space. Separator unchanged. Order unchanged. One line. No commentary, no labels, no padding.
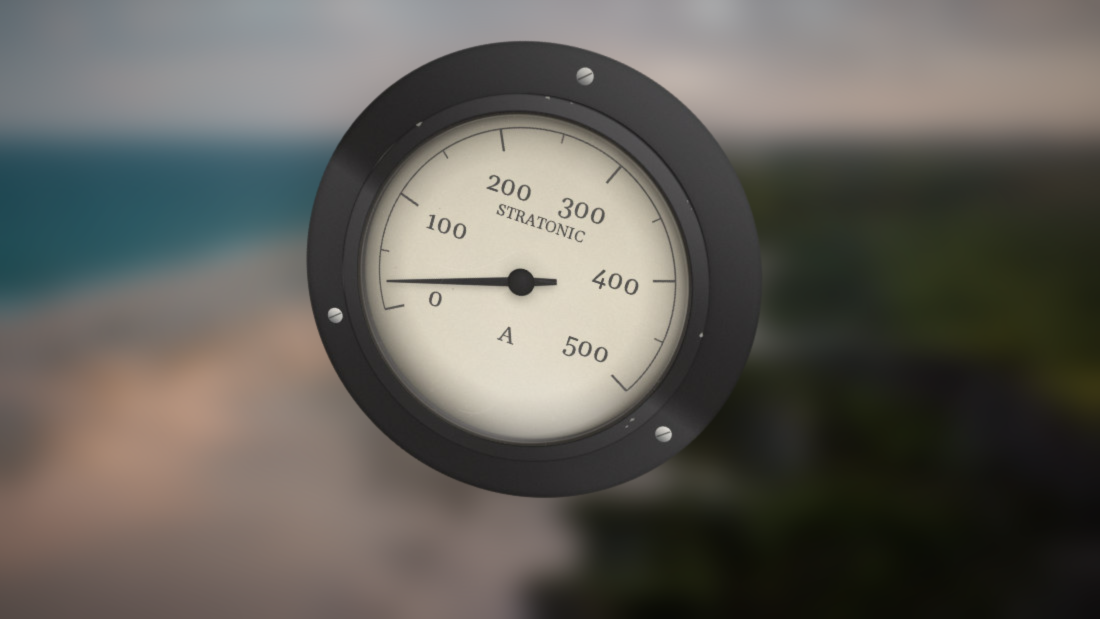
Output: 25,A
